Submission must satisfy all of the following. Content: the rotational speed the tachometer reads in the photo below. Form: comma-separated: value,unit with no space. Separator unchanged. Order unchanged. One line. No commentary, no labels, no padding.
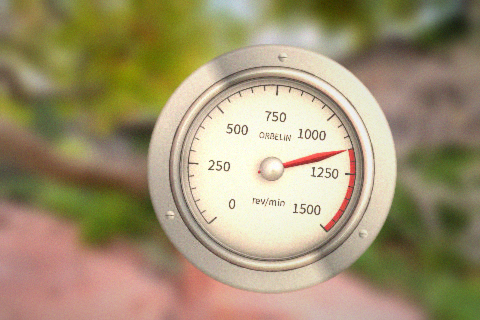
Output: 1150,rpm
